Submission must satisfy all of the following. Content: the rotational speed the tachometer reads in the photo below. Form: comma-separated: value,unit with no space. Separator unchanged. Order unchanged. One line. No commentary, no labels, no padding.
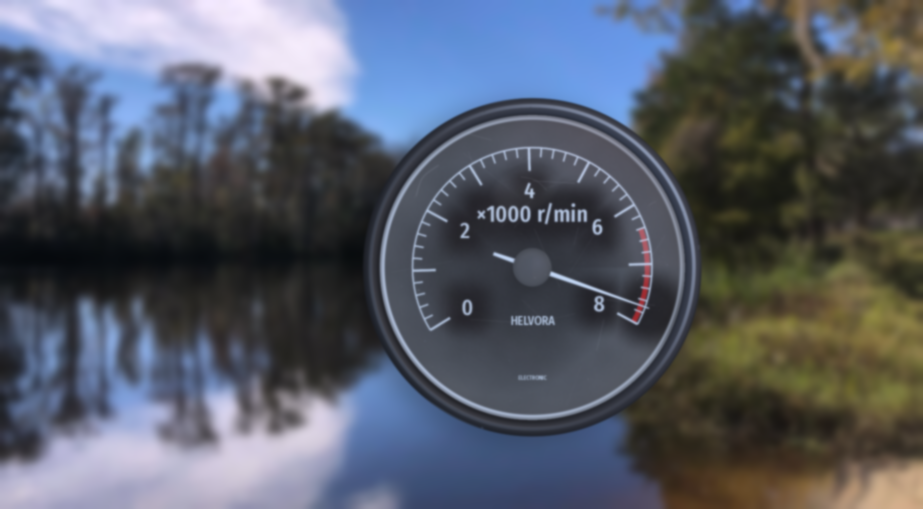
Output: 7700,rpm
